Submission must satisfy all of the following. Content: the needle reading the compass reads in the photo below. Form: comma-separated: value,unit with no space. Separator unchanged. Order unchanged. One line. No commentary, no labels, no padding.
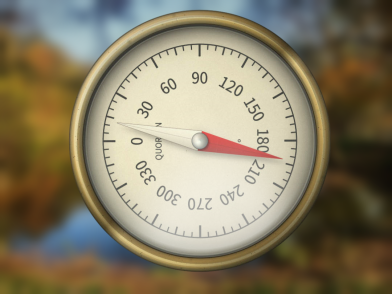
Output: 192.5,°
